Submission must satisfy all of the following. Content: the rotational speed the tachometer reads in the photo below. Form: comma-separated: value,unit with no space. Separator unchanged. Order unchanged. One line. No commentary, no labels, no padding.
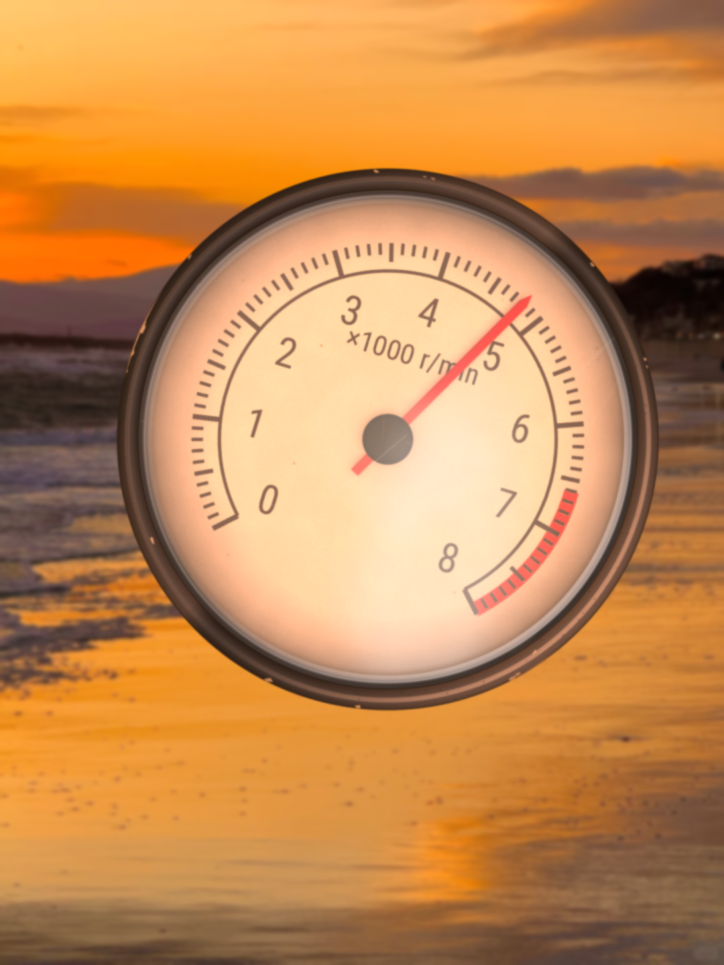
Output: 4800,rpm
